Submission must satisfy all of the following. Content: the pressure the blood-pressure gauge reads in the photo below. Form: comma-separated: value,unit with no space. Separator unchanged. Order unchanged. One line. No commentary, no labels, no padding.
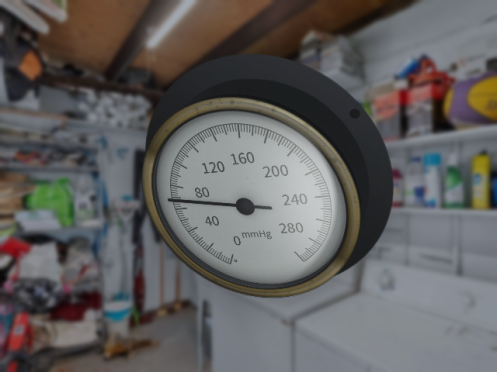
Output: 70,mmHg
